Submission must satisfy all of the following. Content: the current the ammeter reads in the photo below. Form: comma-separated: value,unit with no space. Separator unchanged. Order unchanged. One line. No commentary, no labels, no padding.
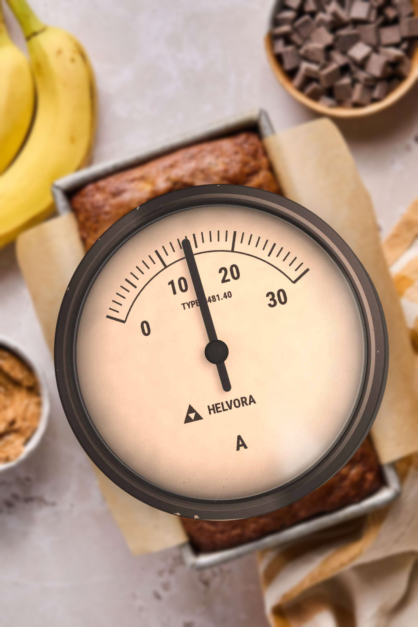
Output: 14,A
